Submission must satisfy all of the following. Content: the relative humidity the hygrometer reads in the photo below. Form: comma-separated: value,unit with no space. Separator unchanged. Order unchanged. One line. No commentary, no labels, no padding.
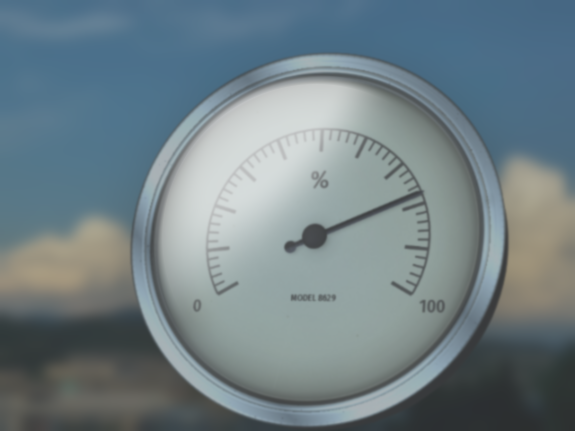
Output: 78,%
